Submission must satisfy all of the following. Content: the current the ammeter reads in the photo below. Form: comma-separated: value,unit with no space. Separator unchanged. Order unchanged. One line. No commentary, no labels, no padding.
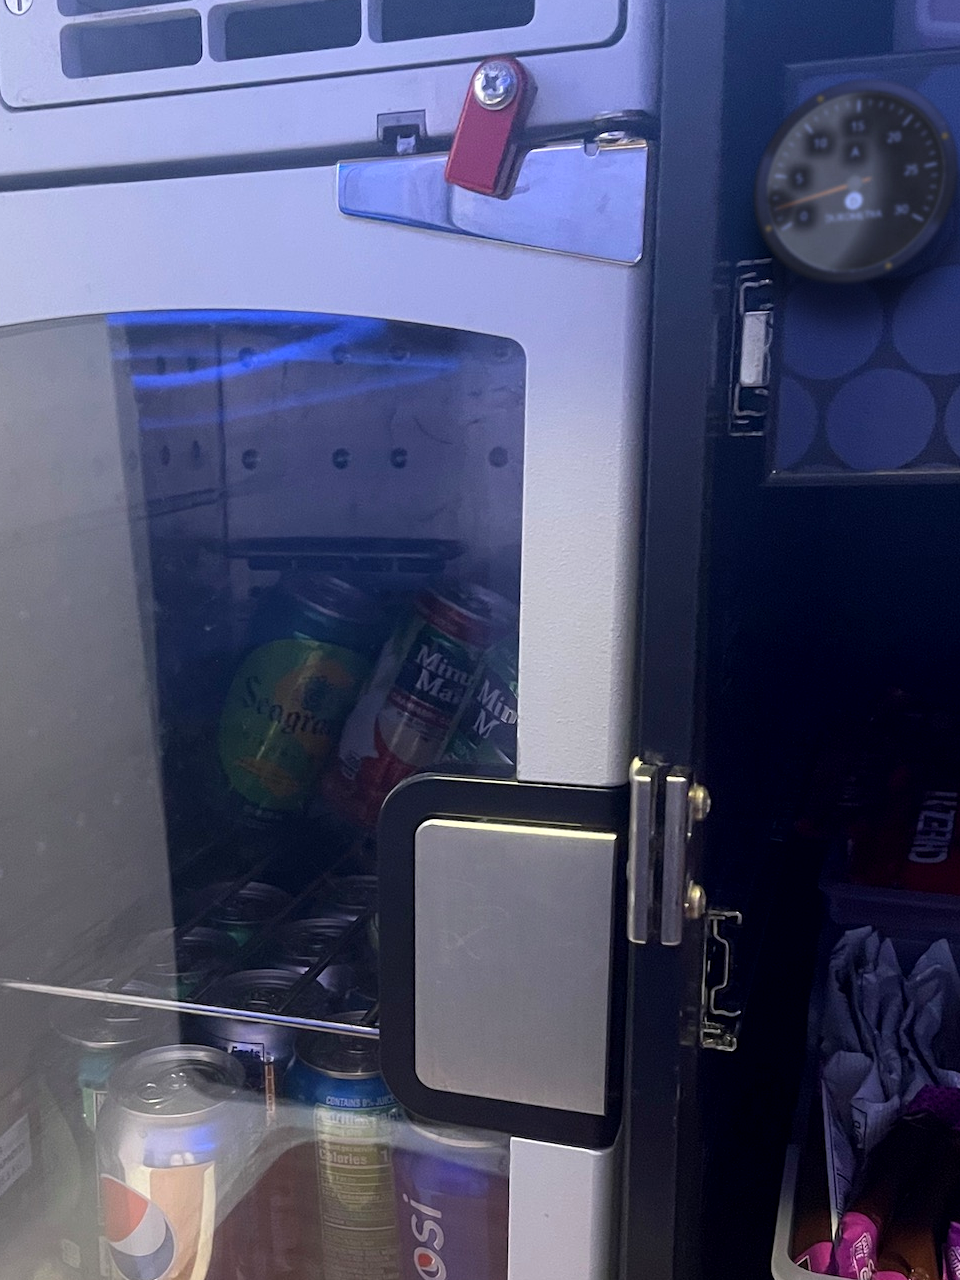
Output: 2,A
